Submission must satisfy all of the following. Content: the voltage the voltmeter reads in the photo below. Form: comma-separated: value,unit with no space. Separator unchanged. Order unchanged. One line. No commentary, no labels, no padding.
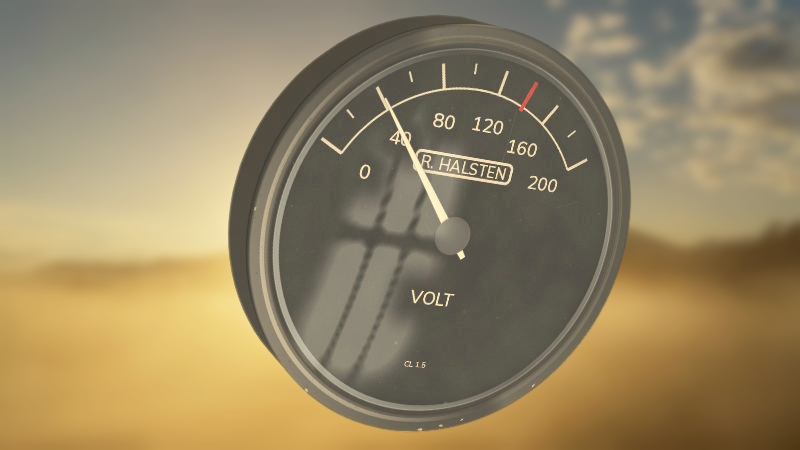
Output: 40,V
